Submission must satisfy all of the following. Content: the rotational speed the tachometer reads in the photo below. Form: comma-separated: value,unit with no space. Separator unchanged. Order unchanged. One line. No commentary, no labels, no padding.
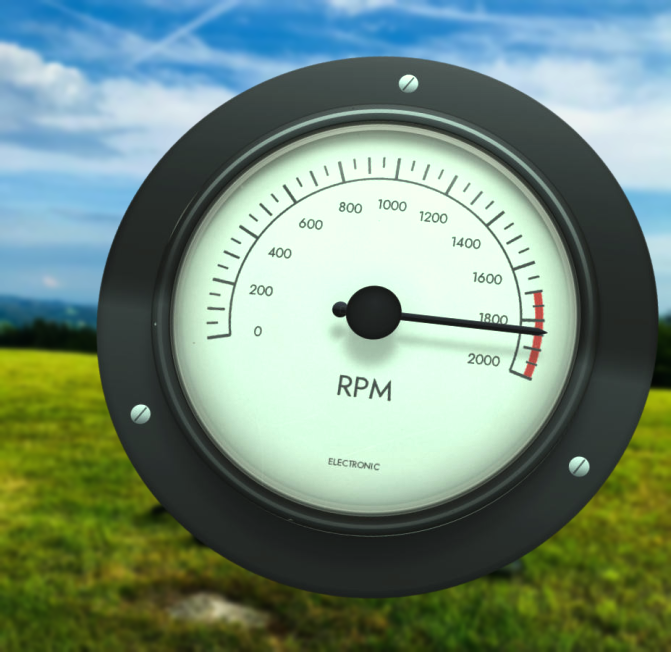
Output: 1850,rpm
